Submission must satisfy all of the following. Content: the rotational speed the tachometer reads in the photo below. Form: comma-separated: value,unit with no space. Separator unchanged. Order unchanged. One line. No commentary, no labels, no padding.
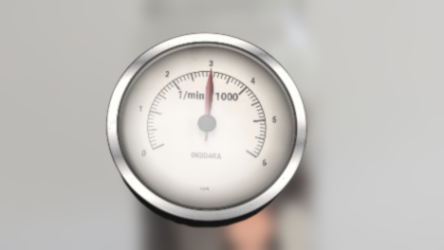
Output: 3000,rpm
